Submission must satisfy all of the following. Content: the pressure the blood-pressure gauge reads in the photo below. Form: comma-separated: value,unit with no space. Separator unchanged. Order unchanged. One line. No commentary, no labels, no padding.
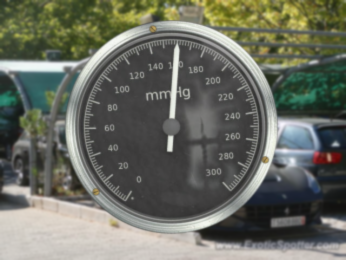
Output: 160,mmHg
